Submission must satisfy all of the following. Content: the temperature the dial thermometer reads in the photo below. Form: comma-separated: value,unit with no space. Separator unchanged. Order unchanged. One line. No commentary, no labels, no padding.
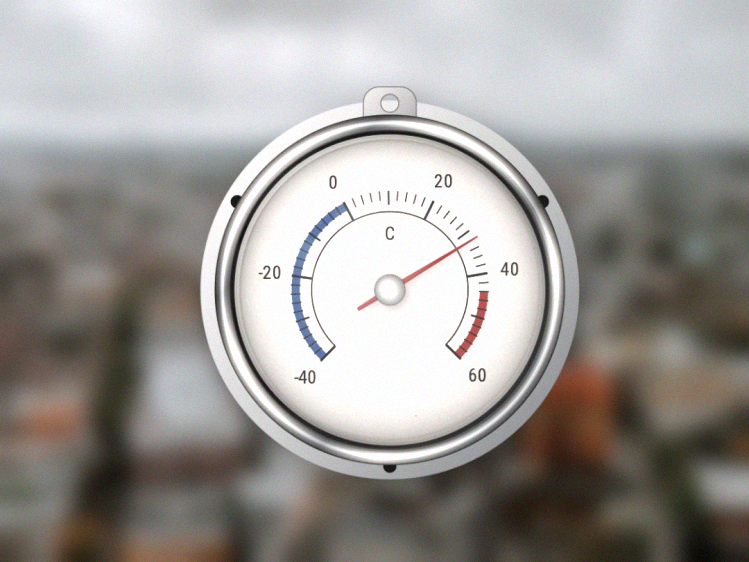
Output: 32,°C
